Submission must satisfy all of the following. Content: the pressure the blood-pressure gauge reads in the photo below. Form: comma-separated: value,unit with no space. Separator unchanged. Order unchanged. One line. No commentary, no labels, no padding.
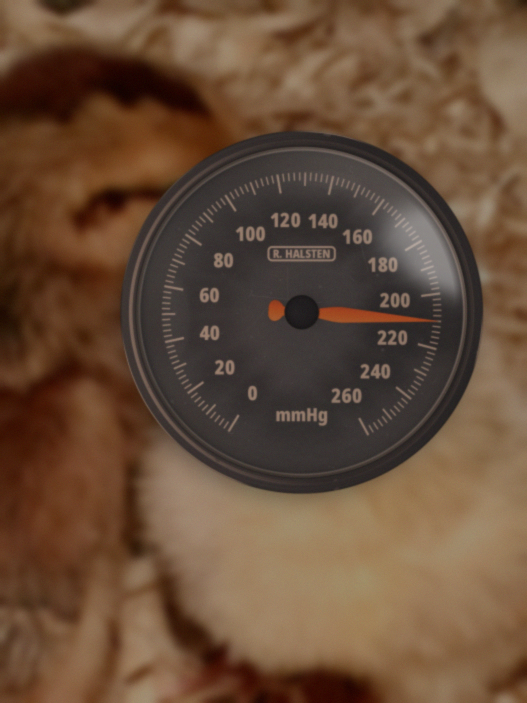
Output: 210,mmHg
